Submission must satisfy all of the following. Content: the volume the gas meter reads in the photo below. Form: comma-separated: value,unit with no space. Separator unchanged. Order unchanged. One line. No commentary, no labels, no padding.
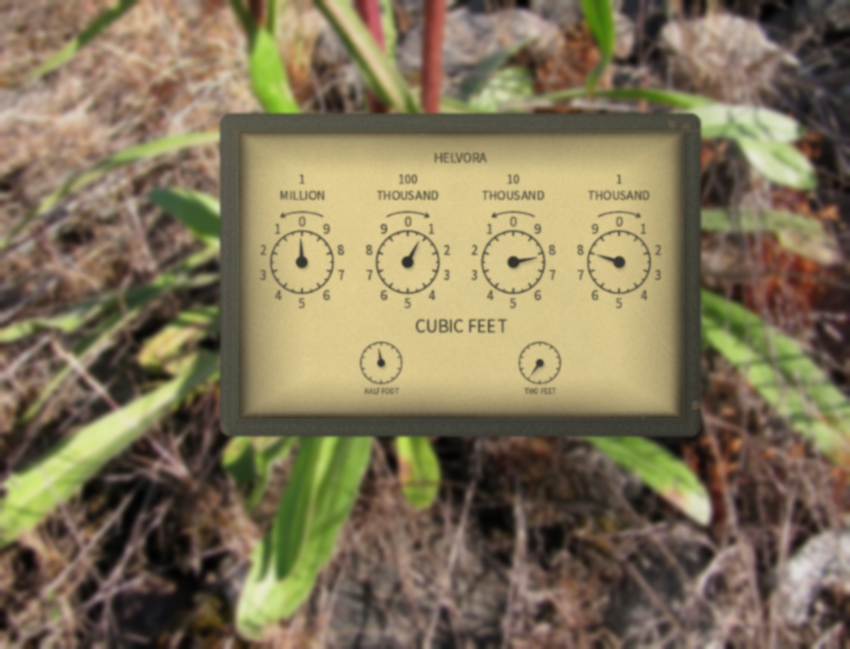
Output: 7800,ft³
